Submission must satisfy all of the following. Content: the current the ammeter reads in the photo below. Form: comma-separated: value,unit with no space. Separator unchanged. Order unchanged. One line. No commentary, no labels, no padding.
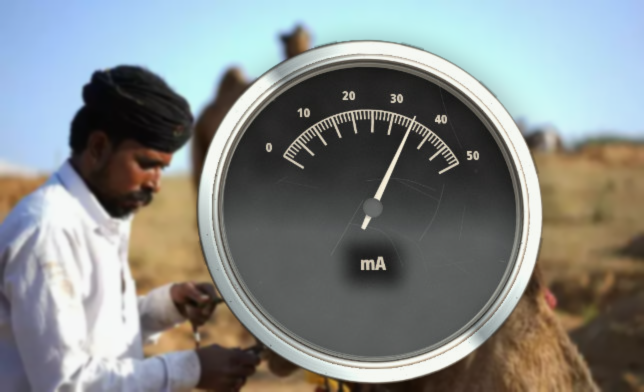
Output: 35,mA
